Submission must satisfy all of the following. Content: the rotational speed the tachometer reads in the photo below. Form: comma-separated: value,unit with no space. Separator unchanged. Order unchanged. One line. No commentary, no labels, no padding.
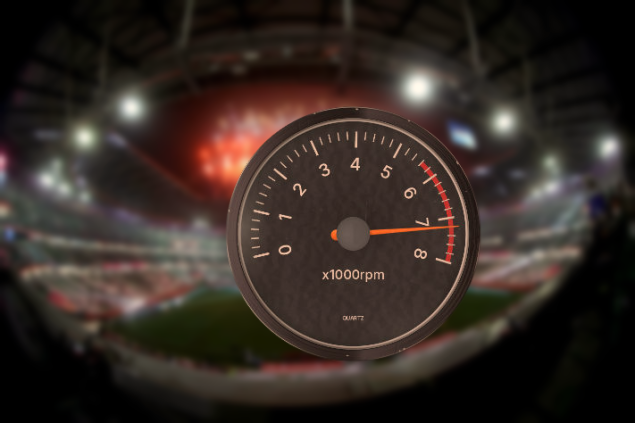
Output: 7200,rpm
